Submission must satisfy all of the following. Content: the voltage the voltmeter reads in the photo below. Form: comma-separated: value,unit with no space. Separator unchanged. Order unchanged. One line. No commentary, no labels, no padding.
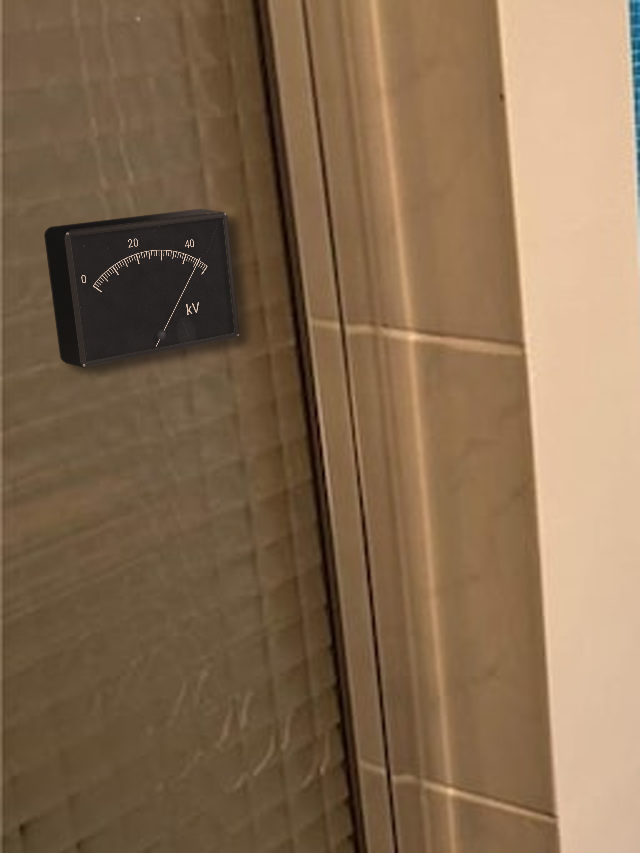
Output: 45,kV
